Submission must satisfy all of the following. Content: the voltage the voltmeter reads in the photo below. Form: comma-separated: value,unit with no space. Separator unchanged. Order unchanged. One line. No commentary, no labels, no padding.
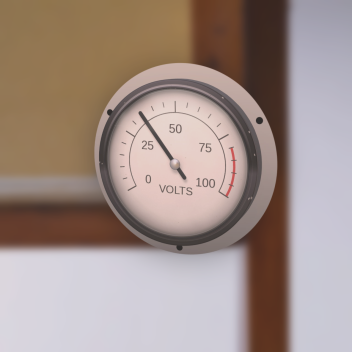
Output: 35,V
